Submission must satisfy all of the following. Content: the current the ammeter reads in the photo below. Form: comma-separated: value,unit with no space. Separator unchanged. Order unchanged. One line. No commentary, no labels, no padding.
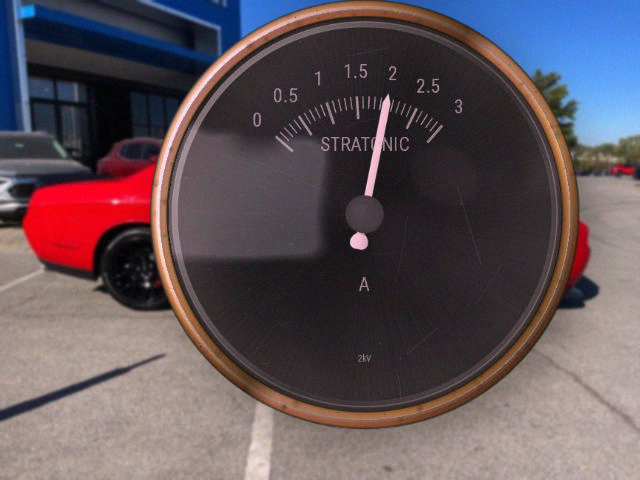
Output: 2,A
